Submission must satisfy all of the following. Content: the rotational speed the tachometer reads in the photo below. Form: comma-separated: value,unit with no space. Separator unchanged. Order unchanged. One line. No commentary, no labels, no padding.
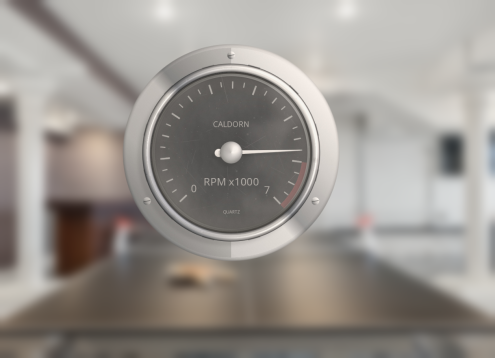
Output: 5750,rpm
